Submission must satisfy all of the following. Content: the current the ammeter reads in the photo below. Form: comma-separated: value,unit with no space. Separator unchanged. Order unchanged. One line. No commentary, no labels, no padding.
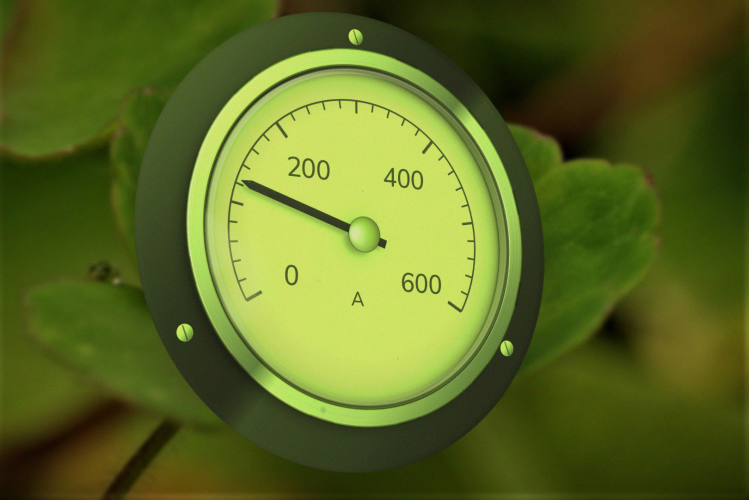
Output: 120,A
